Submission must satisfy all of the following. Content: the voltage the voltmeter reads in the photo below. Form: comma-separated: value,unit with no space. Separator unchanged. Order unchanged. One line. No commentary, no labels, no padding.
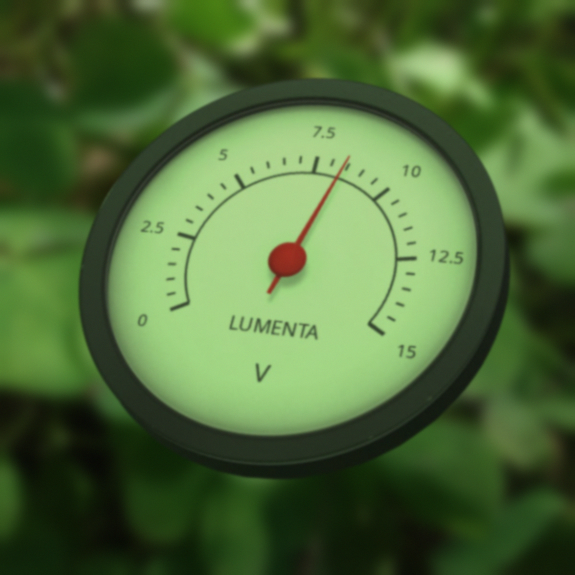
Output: 8.5,V
